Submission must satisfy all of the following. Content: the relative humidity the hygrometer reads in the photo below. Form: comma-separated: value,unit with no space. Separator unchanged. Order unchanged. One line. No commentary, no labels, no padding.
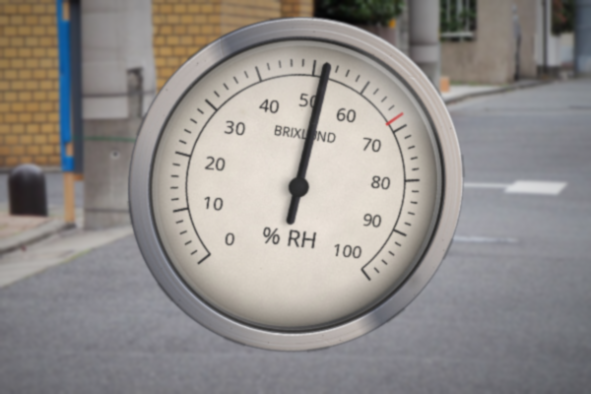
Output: 52,%
